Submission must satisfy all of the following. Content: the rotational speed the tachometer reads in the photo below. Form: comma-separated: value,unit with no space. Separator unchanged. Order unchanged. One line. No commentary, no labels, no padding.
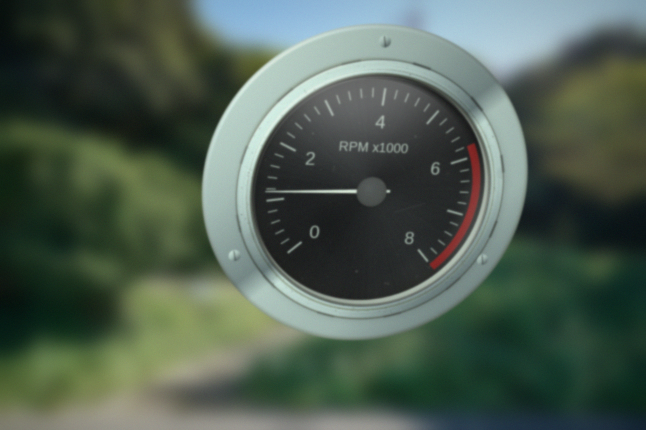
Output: 1200,rpm
